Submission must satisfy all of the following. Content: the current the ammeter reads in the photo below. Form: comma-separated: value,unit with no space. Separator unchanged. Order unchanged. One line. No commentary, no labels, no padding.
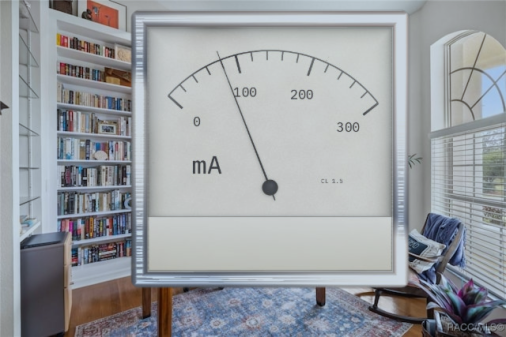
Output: 80,mA
